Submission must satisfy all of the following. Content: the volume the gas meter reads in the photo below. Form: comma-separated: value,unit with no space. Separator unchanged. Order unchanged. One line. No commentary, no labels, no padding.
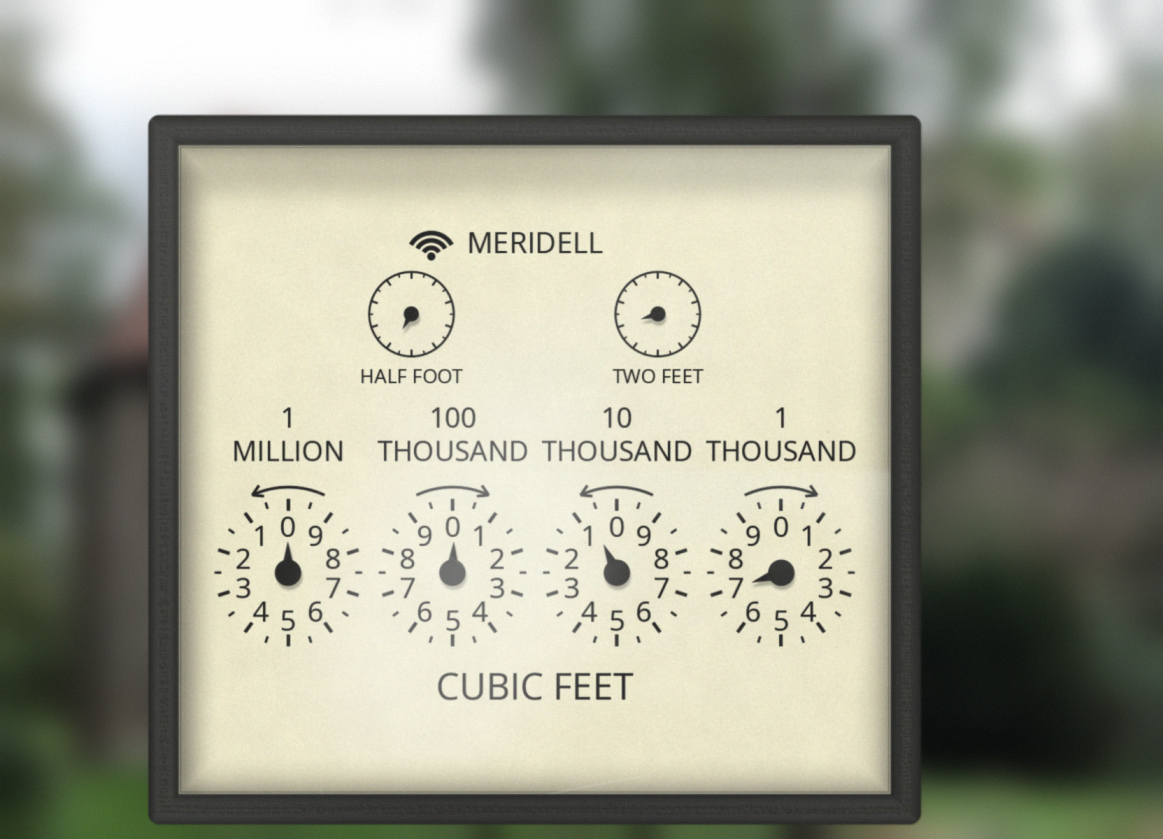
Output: 700,ft³
